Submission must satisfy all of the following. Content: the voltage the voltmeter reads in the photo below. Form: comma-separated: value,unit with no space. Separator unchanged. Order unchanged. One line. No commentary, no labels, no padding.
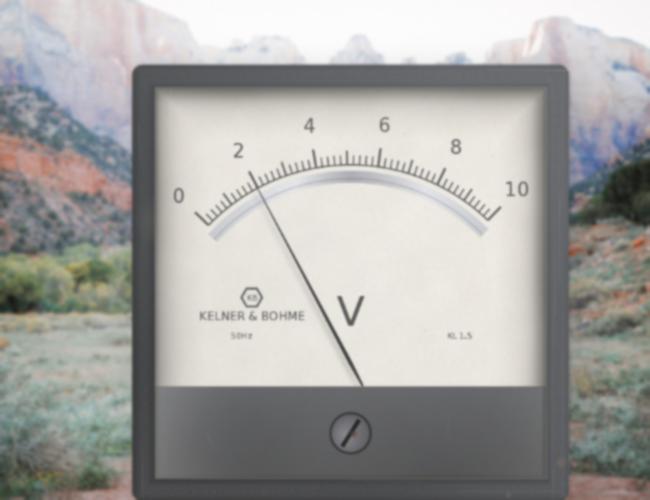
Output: 2,V
